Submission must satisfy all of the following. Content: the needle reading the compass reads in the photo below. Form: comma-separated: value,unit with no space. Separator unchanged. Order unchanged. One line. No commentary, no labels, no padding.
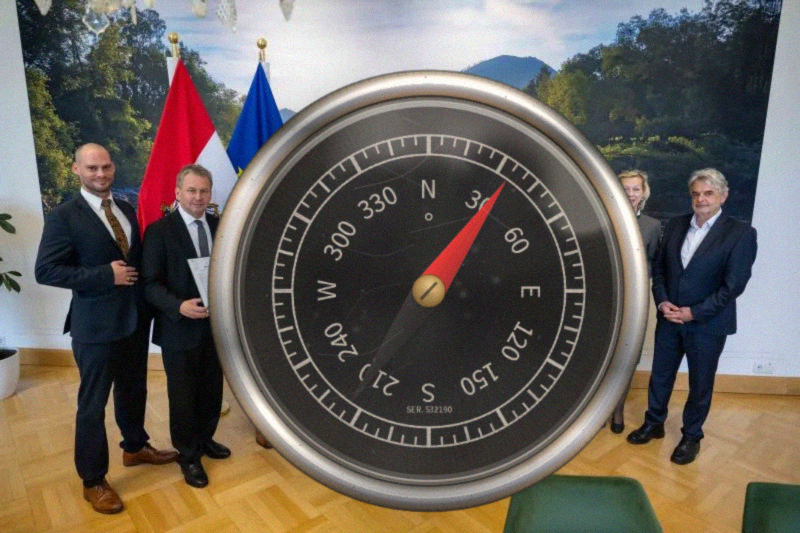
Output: 35,°
